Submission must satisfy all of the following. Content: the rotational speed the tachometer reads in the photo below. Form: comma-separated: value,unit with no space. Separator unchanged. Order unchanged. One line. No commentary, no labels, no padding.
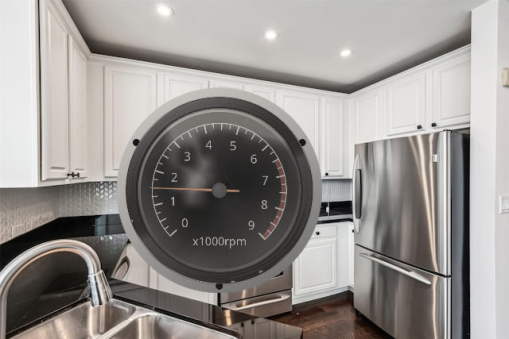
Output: 1500,rpm
